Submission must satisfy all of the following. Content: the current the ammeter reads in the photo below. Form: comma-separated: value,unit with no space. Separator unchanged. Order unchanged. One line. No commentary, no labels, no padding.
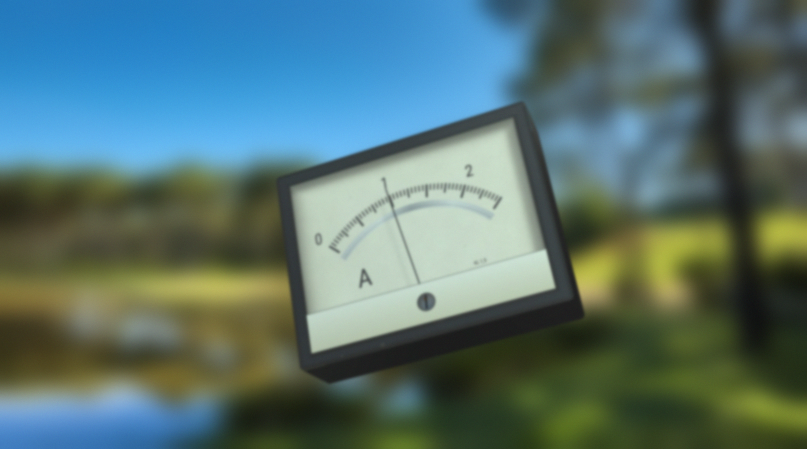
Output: 1,A
